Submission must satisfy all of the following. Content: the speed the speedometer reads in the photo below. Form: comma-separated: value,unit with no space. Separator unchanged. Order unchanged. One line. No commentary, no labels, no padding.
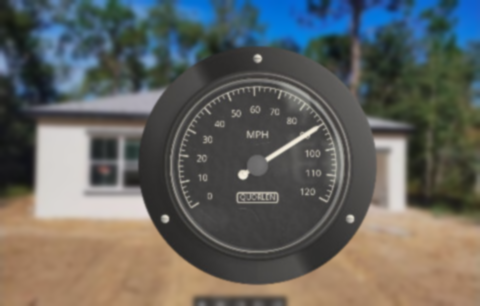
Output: 90,mph
